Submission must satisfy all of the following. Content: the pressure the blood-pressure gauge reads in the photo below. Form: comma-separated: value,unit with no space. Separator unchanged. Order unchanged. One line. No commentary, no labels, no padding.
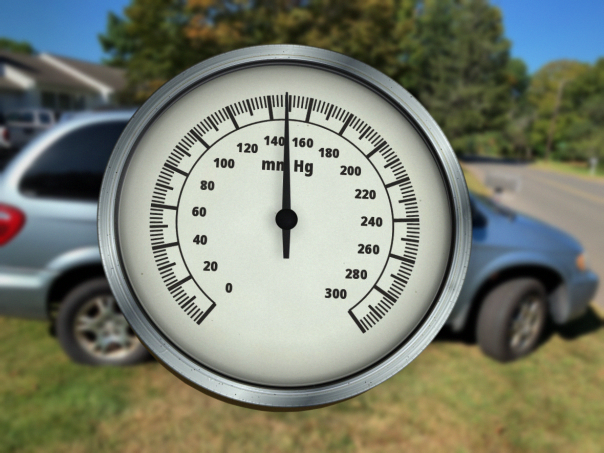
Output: 148,mmHg
